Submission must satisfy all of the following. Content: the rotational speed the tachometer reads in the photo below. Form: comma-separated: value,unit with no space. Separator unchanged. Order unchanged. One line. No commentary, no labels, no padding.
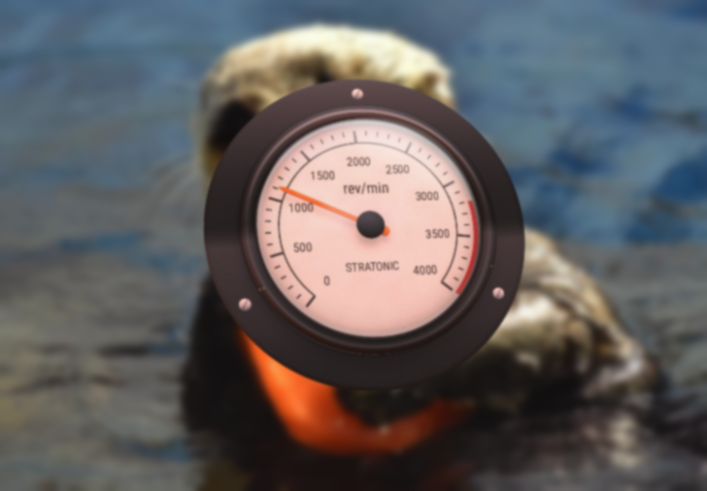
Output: 1100,rpm
